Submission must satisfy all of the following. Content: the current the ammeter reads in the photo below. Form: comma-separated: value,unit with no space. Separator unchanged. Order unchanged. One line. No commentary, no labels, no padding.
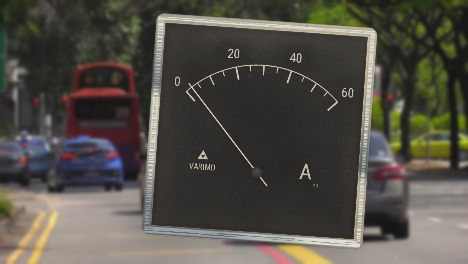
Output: 2.5,A
